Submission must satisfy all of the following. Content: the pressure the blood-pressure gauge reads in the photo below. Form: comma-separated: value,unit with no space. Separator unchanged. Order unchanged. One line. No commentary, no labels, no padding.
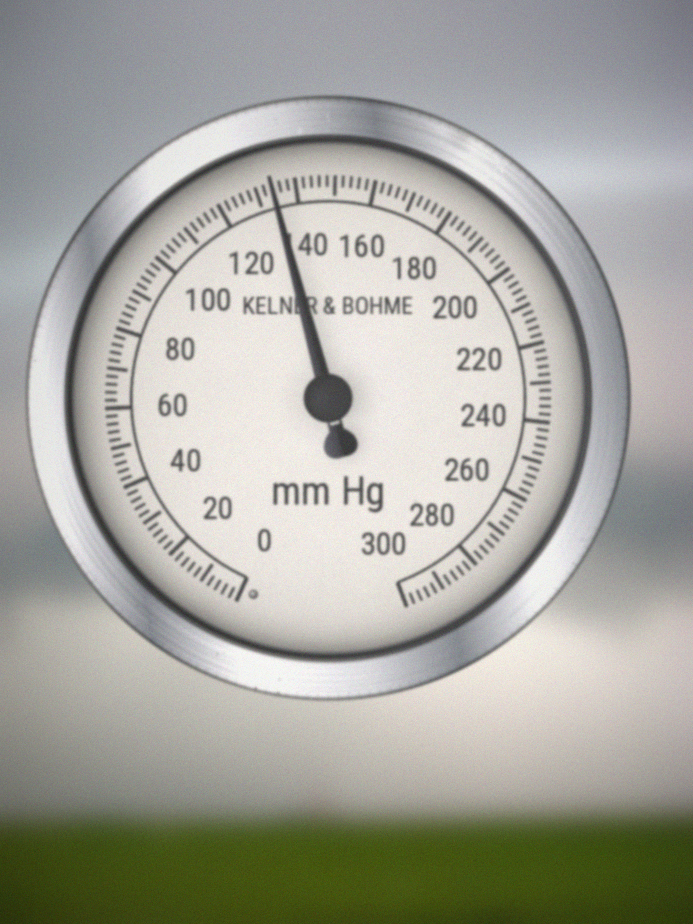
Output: 134,mmHg
